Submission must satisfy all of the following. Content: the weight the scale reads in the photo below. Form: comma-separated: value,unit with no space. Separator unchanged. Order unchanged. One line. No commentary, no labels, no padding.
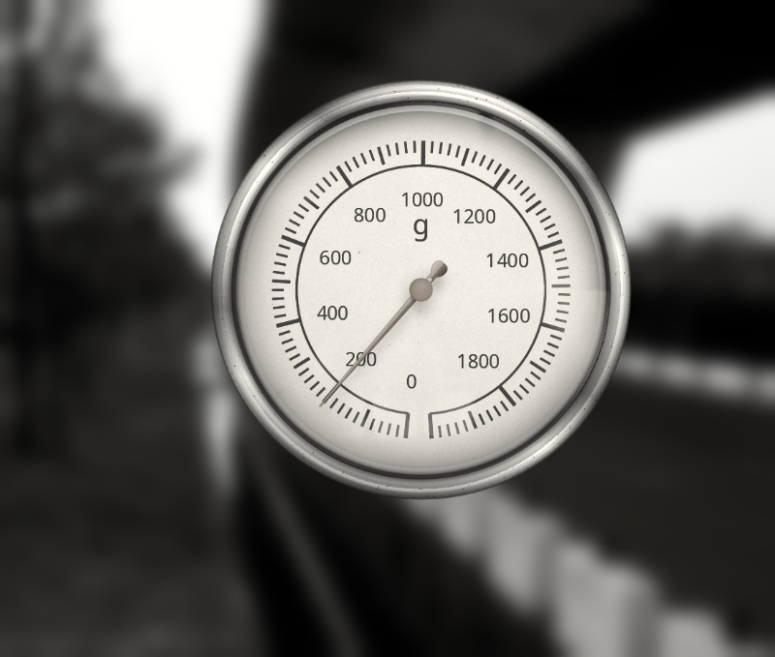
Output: 200,g
